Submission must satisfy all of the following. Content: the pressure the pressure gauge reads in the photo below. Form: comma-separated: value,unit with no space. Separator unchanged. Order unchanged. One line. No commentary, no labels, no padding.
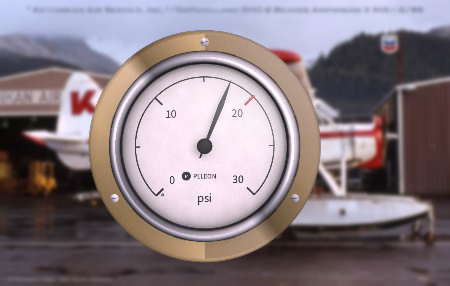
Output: 17.5,psi
